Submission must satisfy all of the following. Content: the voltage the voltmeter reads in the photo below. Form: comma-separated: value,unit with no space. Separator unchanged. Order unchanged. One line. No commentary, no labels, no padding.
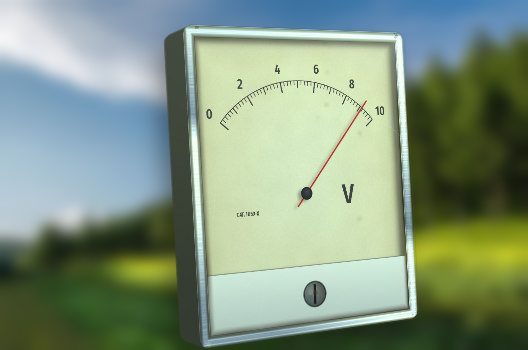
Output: 9,V
